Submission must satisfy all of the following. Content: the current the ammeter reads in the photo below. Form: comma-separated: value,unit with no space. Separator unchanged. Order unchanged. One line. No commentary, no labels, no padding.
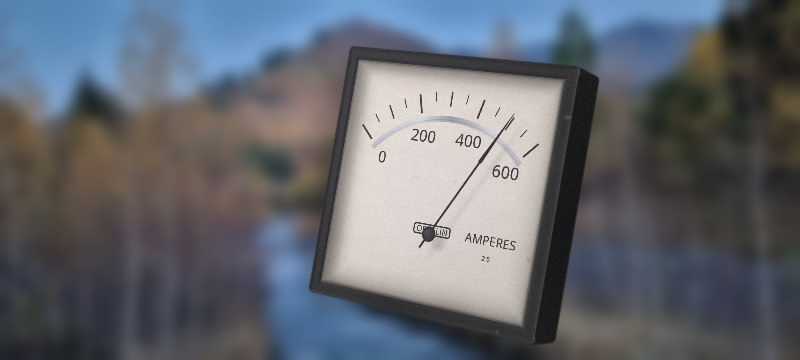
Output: 500,A
